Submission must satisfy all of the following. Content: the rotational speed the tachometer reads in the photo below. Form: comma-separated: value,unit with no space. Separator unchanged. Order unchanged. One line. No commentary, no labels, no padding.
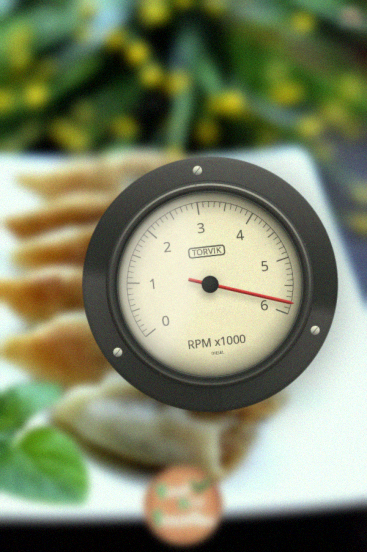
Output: 5800,rpm
